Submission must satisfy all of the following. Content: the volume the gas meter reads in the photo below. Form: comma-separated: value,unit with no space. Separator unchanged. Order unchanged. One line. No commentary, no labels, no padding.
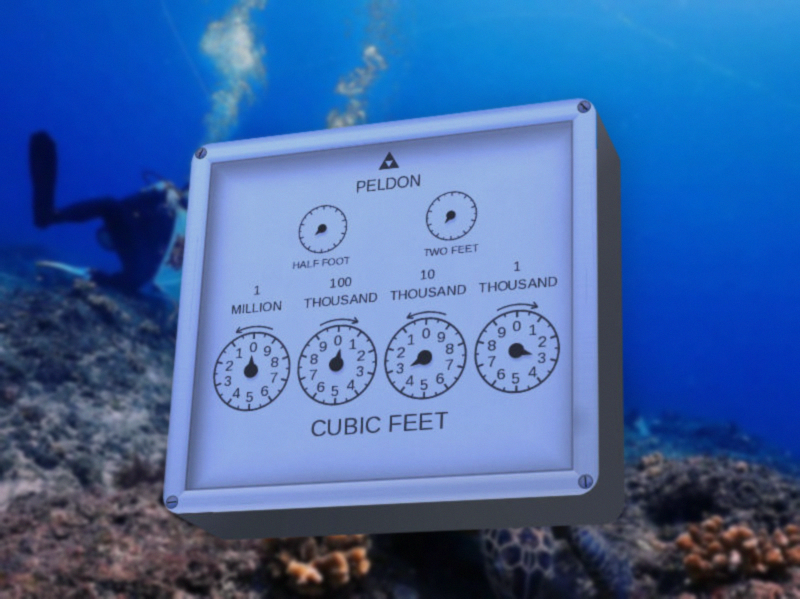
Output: 3300,ft³
